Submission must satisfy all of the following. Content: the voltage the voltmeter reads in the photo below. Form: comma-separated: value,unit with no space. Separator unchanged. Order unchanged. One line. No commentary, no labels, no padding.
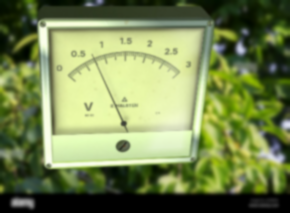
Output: 0.75,V
